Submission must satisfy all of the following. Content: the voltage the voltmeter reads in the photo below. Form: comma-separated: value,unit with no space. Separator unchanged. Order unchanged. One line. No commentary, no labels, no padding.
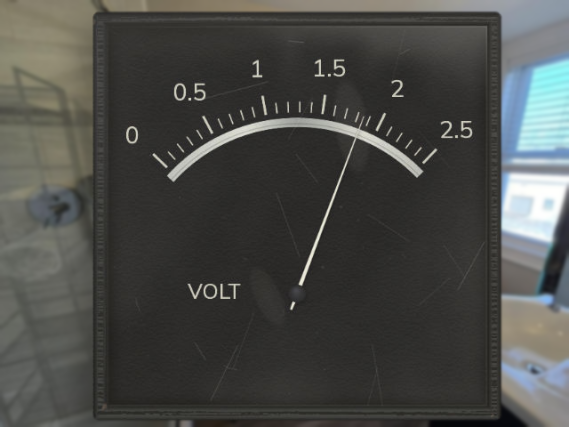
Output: 1.85,V
